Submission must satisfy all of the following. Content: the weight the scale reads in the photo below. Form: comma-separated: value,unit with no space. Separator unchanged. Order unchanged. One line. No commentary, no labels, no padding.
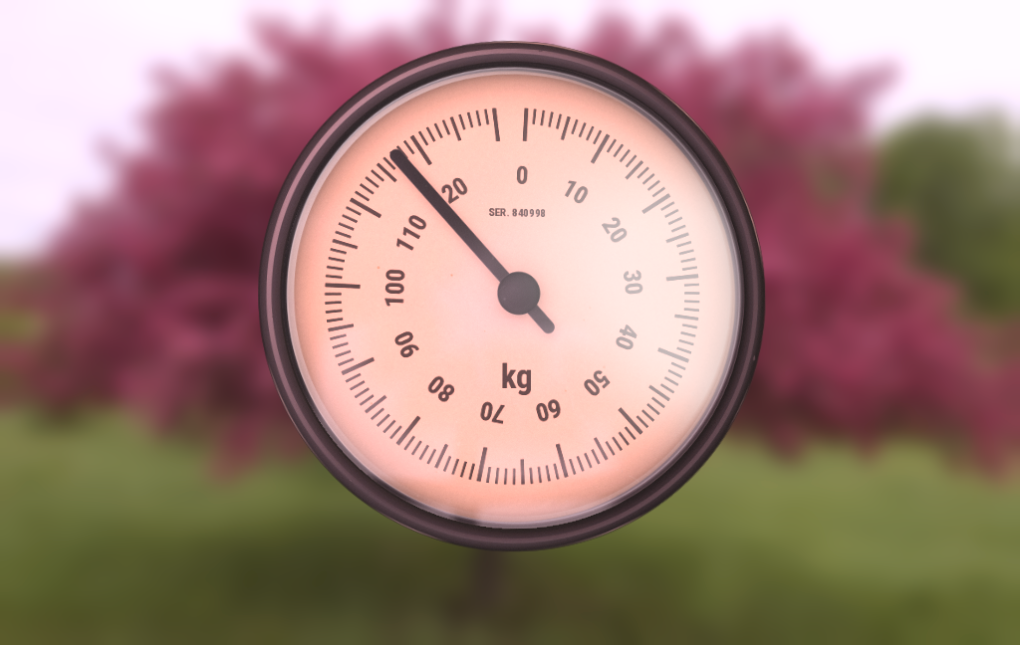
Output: 117,kg
